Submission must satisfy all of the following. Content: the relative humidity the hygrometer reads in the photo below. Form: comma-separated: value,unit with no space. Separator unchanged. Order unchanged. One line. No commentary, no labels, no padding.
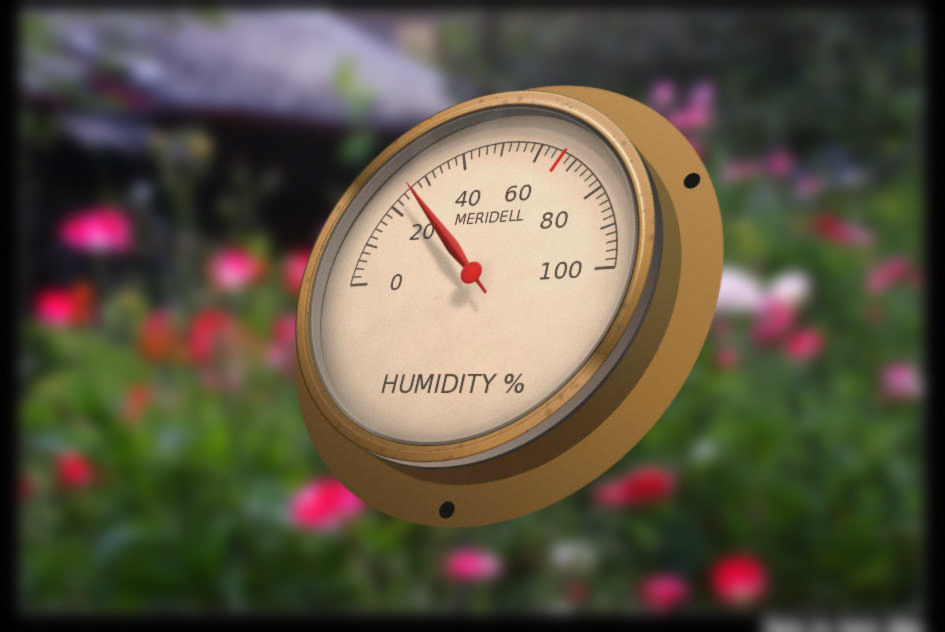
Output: 26,%
